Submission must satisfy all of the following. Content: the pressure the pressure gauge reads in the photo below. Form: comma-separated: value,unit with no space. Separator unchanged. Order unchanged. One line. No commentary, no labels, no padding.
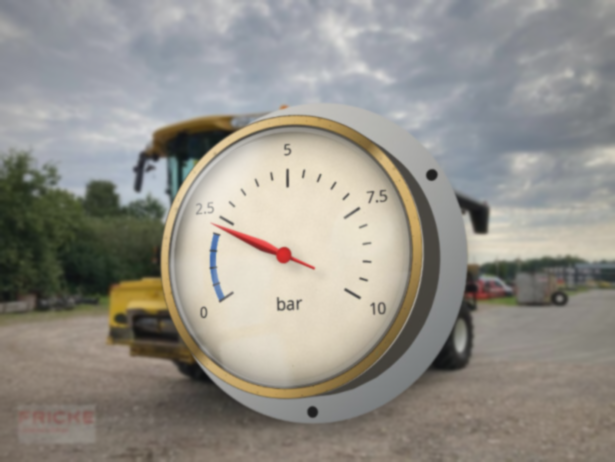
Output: 2.25,bar
